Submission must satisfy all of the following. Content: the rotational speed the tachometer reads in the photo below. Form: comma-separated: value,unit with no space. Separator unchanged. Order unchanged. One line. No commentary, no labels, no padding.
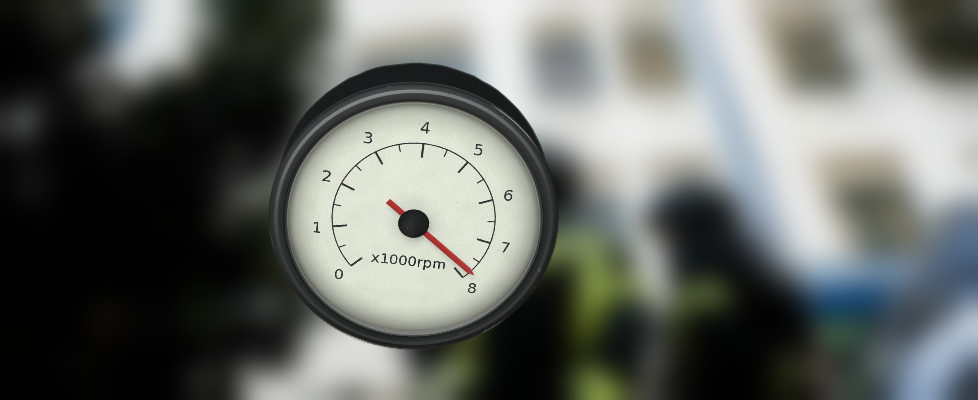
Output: 7750,rpm
